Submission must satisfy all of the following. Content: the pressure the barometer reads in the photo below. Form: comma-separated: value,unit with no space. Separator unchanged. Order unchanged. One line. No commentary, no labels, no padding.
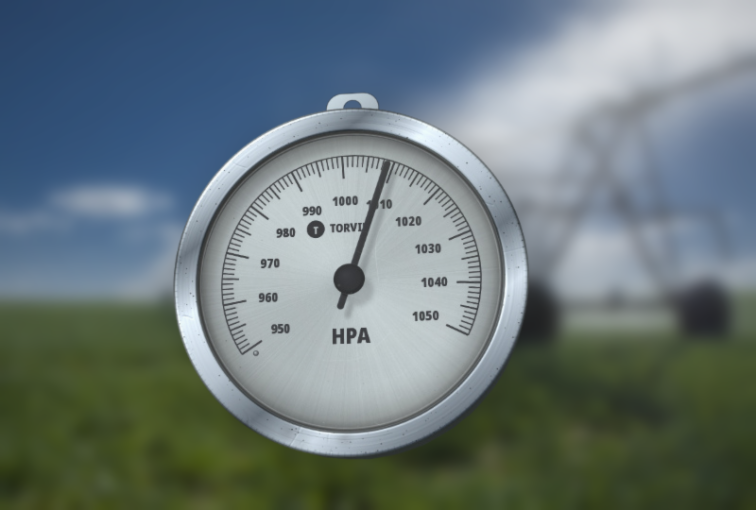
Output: 1009,hPa
